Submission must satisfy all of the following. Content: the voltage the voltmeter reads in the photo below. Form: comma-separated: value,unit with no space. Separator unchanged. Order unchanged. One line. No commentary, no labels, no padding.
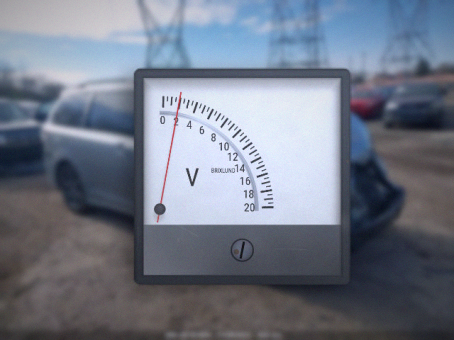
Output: 2,V
